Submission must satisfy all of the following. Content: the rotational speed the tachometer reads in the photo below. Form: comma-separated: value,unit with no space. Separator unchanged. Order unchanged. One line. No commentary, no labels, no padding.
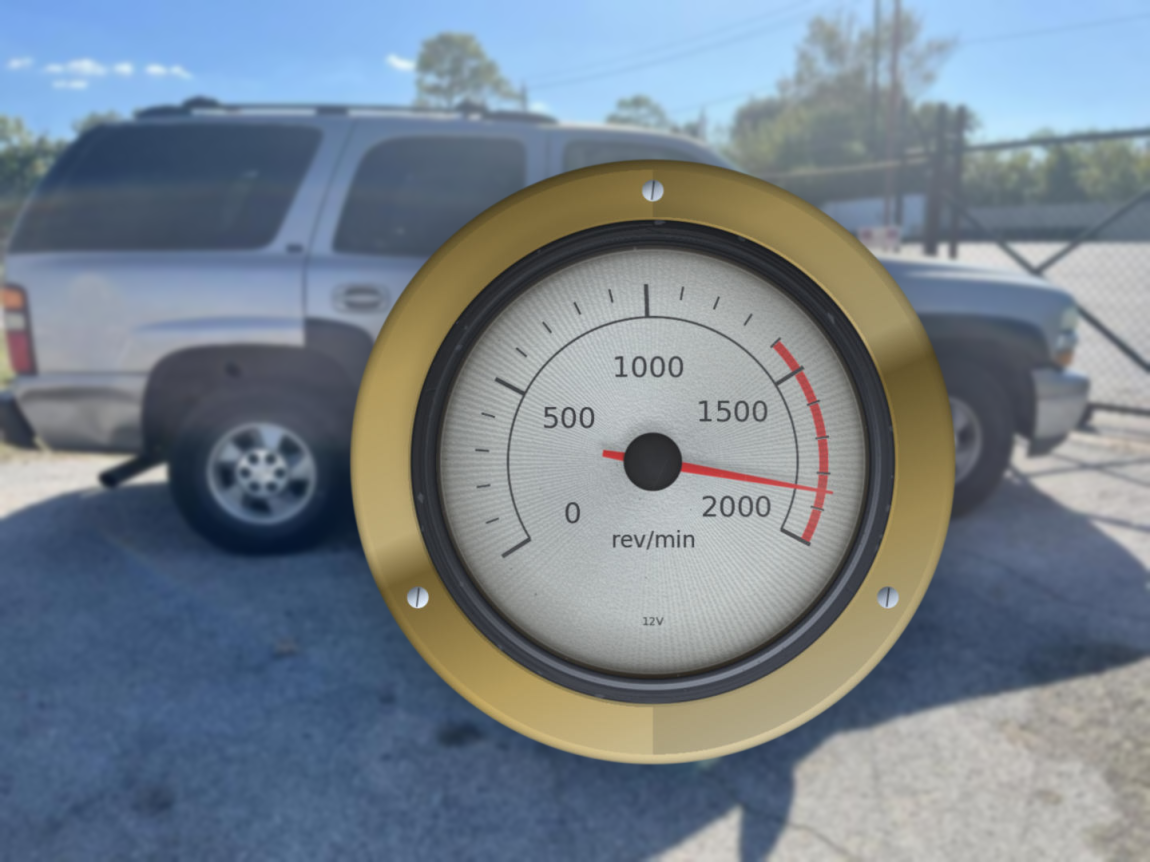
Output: 1850,rpm
